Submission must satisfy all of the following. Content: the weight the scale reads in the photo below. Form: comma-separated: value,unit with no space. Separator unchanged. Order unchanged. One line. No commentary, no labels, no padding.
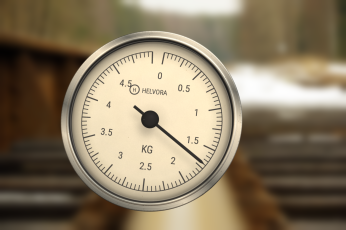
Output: 1.7,kg
